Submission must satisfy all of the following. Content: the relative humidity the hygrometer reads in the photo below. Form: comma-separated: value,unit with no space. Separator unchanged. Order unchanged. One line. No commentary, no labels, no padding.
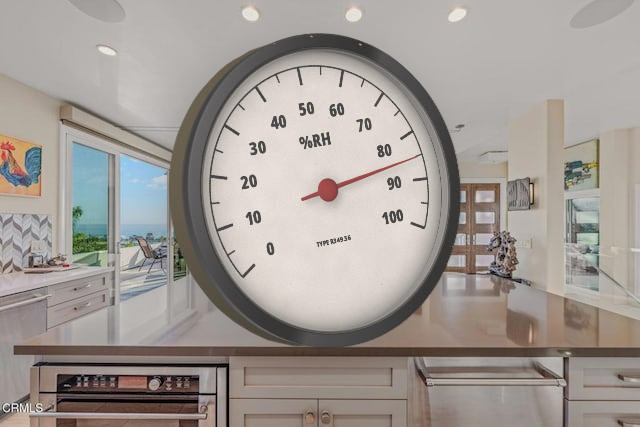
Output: 85,%
